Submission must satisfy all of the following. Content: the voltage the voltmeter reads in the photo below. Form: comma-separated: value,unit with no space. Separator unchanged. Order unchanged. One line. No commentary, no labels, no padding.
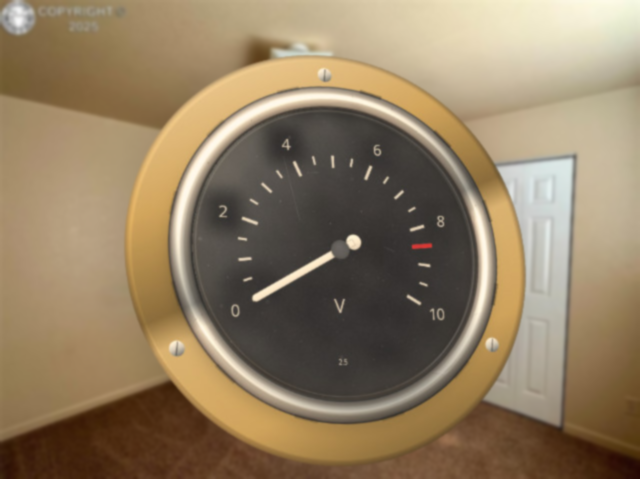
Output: 0,V
